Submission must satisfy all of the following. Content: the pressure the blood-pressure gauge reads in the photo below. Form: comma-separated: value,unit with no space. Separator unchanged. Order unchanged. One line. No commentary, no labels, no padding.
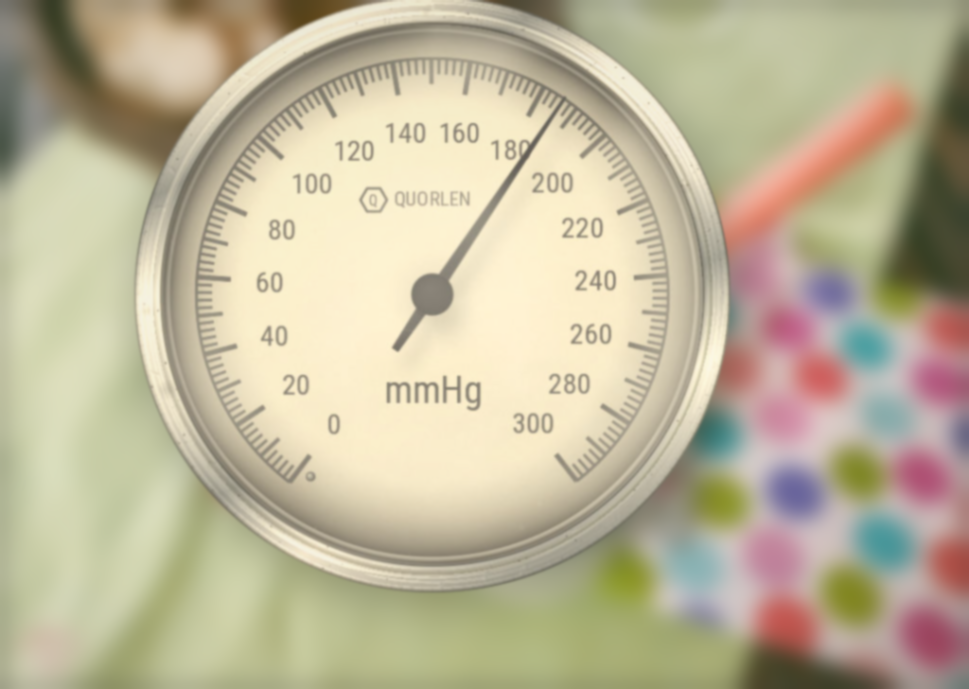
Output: 186,mmHg
